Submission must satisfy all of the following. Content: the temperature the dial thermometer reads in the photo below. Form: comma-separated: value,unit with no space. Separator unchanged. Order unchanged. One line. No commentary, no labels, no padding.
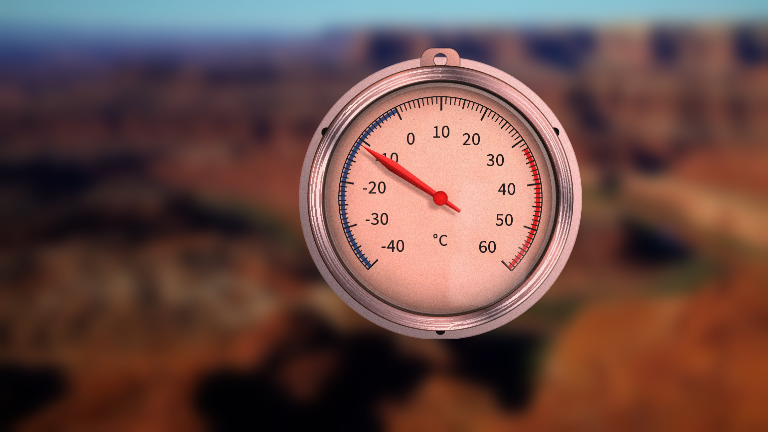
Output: -11,°C
